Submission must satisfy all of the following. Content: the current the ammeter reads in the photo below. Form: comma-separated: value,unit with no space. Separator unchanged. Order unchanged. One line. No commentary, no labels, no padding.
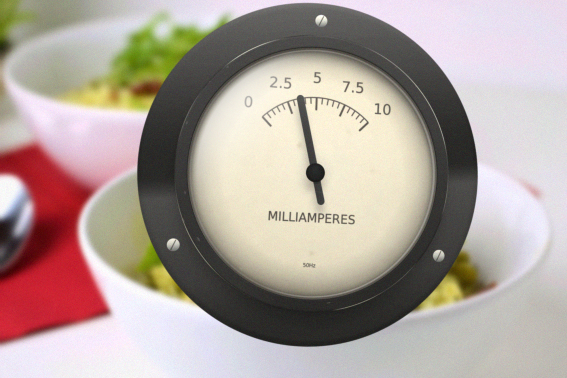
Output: 3.5,mA
